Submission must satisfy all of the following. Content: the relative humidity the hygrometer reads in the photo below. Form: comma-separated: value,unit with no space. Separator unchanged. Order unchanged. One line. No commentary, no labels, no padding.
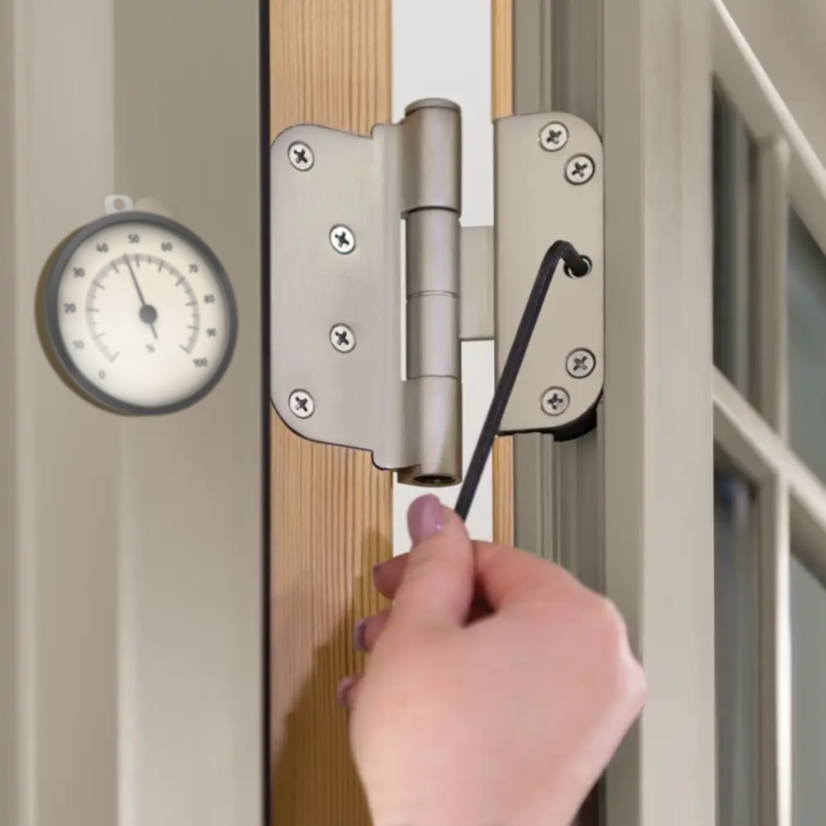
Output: 45,%
